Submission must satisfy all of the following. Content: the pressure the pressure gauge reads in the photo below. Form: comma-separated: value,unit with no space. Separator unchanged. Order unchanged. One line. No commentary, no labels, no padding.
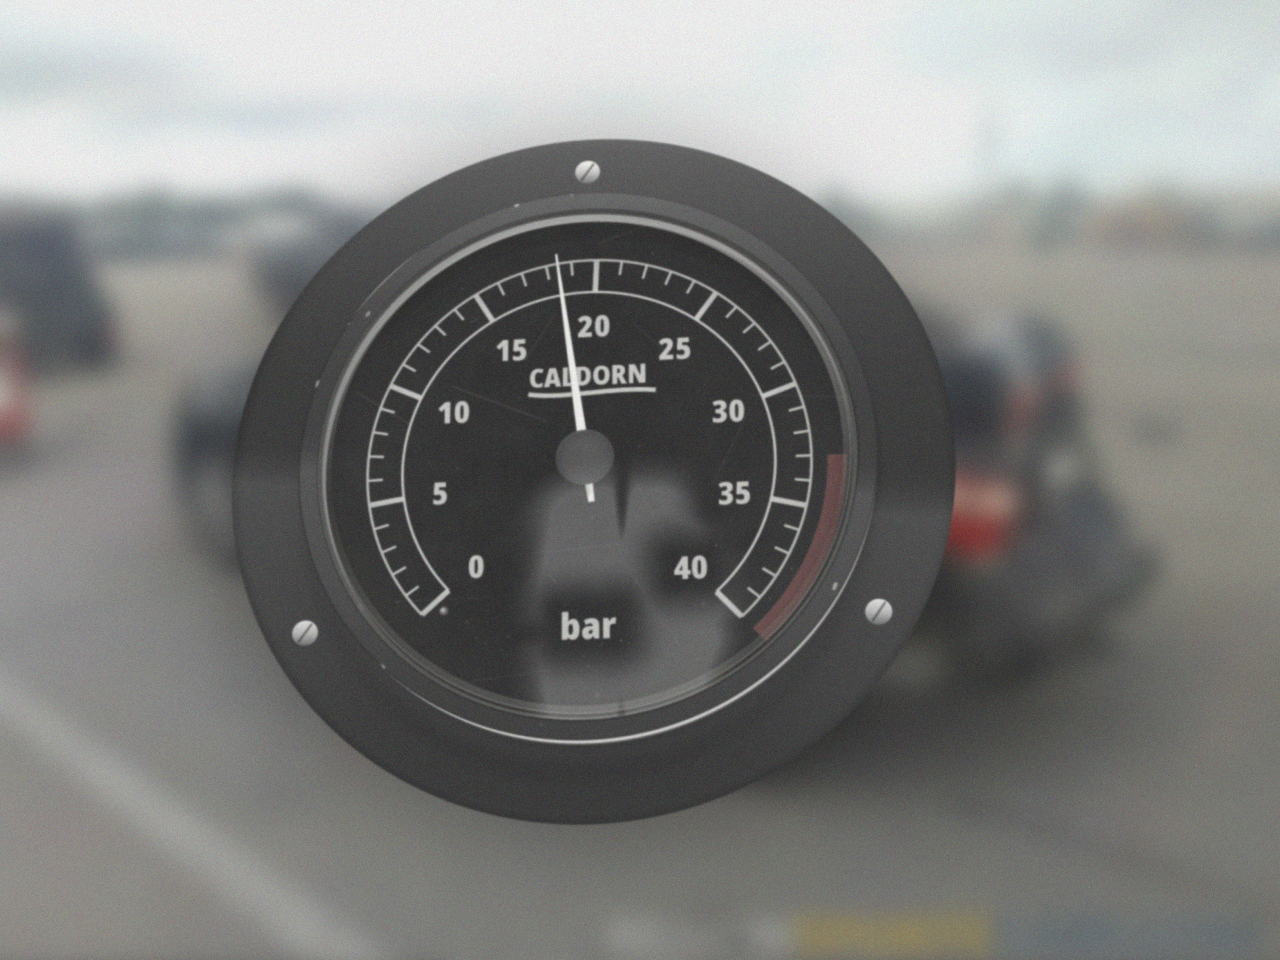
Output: 18.5,bar
